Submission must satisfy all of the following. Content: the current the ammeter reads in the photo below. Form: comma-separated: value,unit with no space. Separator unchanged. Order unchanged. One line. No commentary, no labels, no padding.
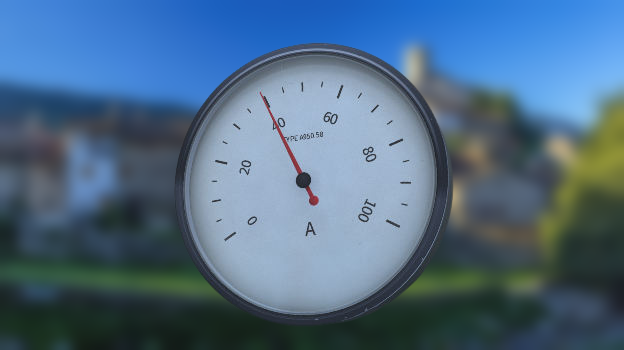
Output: 40,A
